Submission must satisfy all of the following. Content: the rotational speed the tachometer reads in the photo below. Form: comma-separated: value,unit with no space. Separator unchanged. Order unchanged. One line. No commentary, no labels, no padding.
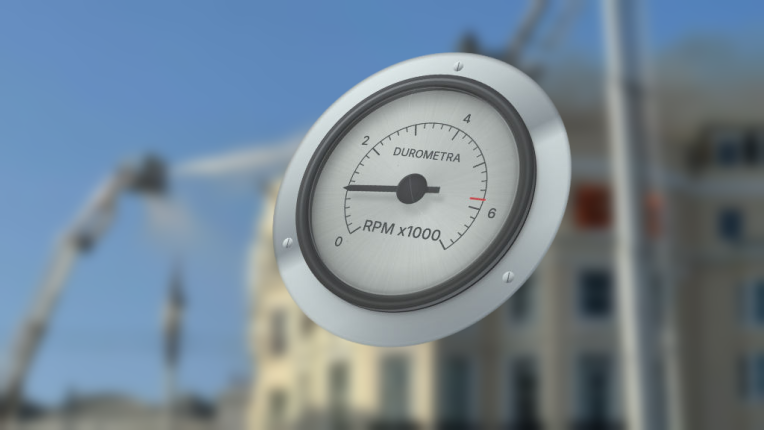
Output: 1000,rpm
